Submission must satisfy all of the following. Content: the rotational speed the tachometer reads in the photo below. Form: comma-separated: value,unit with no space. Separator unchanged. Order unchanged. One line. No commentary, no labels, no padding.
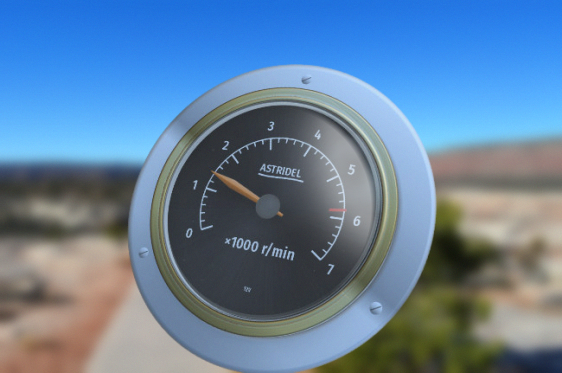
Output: 1400,rpm
